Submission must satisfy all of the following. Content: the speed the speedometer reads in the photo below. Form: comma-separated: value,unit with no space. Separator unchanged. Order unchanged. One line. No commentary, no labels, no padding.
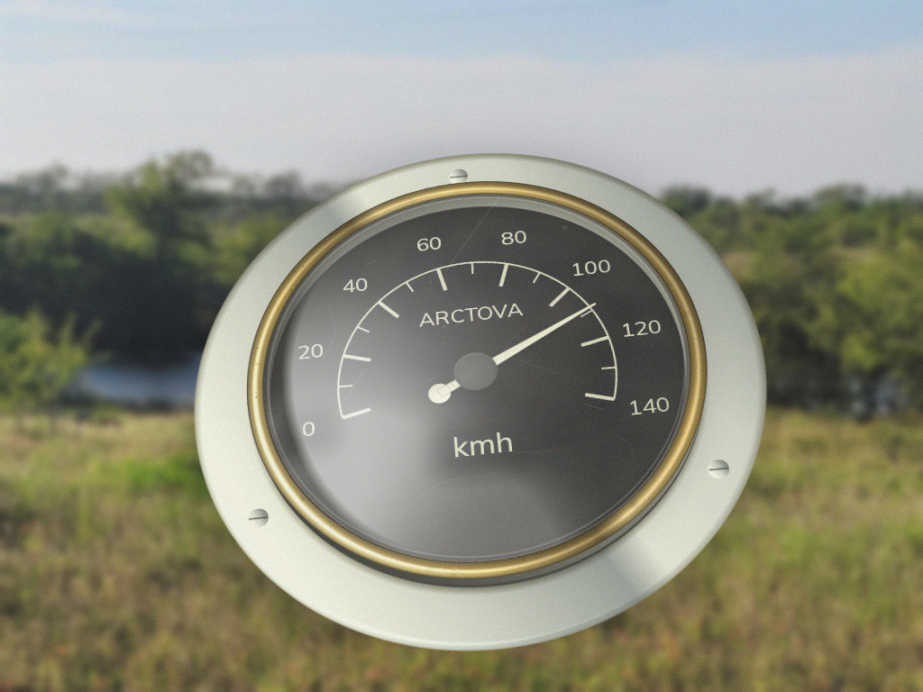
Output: 110,km/h
